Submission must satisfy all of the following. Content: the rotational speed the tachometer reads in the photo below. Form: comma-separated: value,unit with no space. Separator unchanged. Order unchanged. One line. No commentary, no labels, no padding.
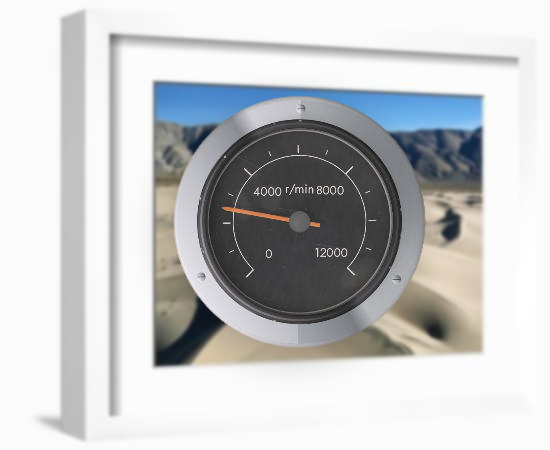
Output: 2500,rpm
